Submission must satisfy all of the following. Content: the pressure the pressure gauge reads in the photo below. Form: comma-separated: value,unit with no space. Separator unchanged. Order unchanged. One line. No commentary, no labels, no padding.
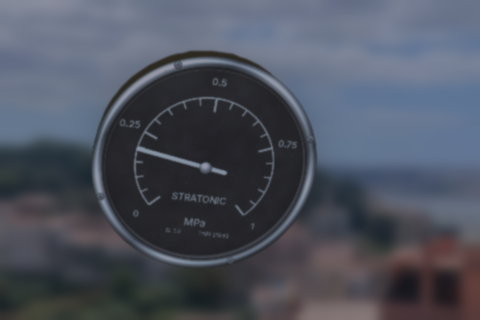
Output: 0.2,MPa
